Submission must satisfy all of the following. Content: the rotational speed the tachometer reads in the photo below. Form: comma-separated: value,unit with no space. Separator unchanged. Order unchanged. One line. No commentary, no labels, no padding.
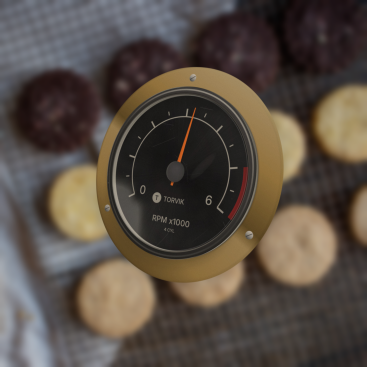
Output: 3250,rpm
